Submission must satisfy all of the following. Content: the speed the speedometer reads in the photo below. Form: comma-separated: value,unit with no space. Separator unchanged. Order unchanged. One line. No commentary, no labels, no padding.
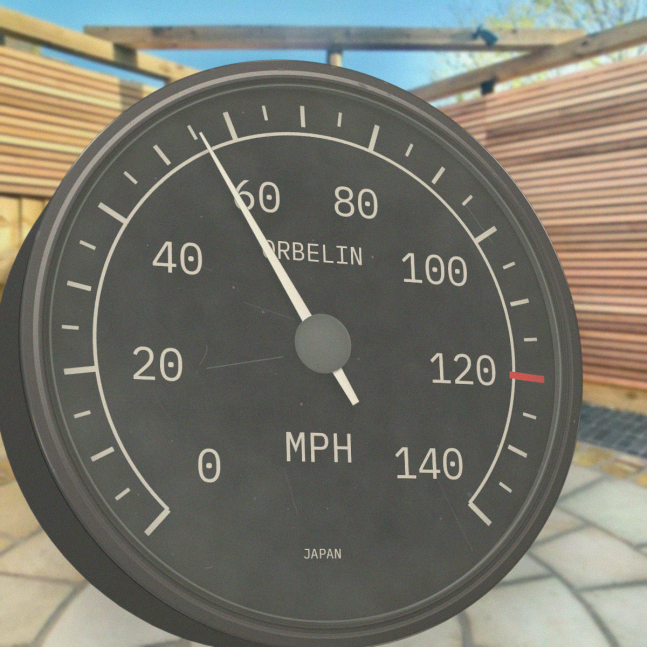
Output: 55,mph
